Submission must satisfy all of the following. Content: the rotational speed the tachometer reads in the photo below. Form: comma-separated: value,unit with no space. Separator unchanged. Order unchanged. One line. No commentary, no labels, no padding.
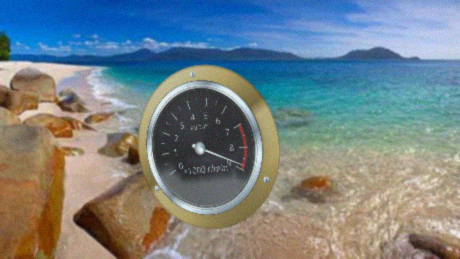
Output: 8750,rpm
